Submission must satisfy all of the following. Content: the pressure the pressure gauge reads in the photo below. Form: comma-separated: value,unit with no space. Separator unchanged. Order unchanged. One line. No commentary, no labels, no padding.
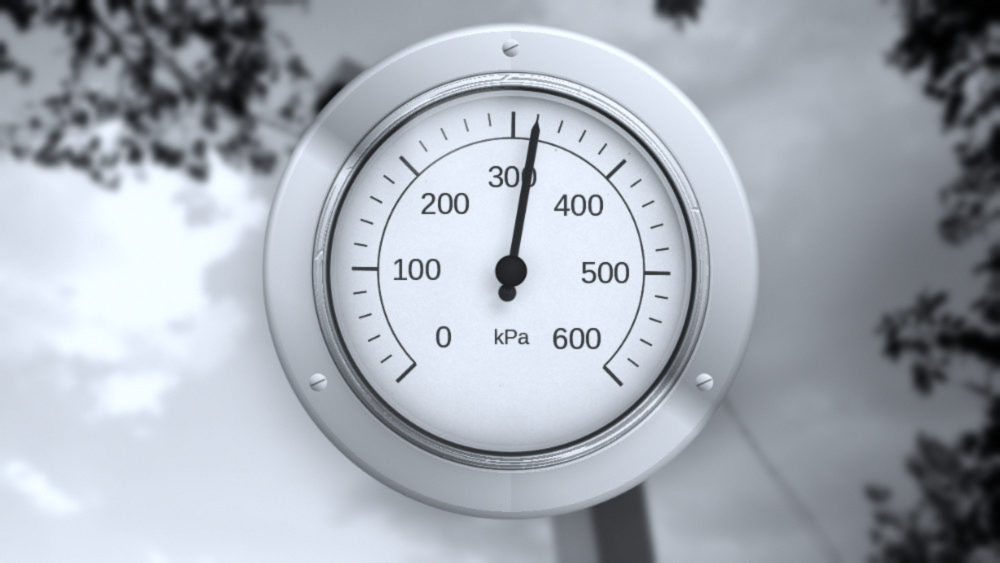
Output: 320,kPa
